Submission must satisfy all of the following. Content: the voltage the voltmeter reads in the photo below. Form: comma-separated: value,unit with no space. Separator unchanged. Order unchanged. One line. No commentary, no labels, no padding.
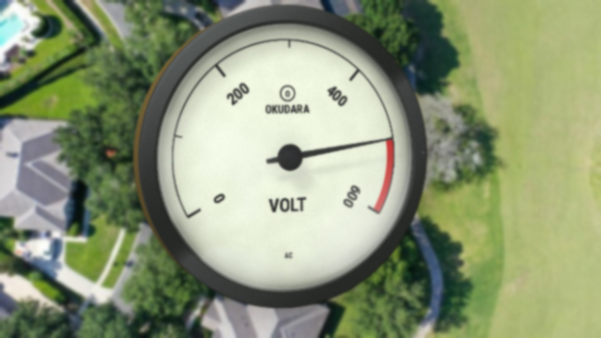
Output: 500,V
